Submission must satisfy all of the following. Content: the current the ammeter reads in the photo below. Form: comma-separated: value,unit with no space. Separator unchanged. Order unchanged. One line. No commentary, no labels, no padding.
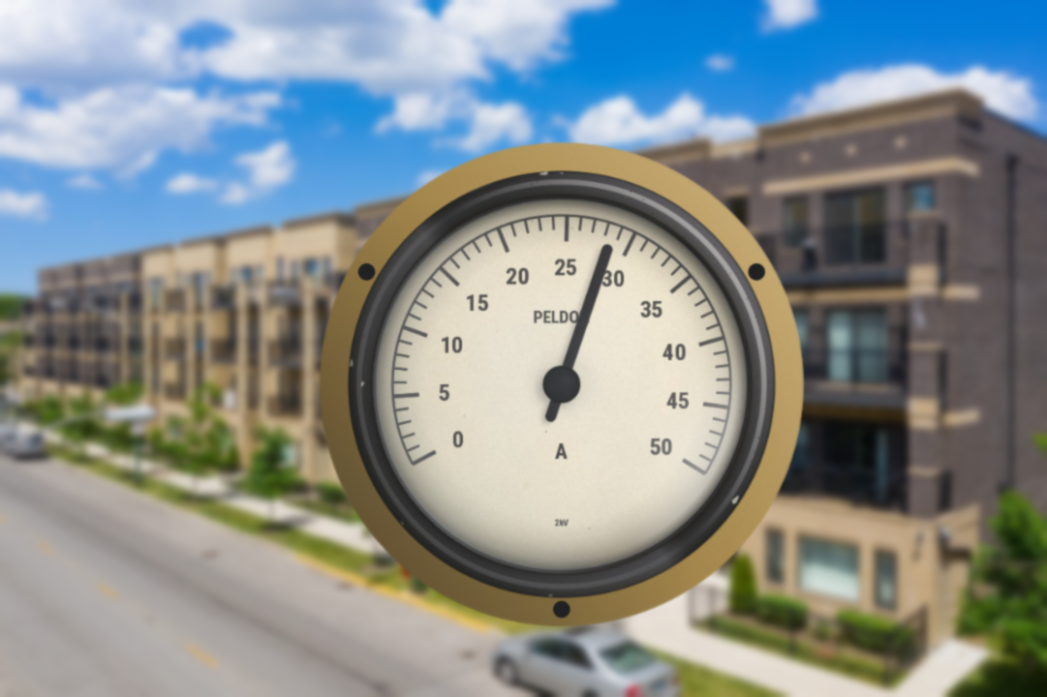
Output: 28.5,A
